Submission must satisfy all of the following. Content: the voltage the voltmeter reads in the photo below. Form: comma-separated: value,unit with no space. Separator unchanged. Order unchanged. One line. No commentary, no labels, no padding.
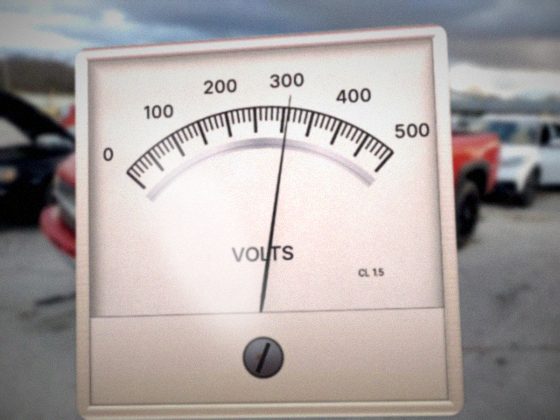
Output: 310,V
